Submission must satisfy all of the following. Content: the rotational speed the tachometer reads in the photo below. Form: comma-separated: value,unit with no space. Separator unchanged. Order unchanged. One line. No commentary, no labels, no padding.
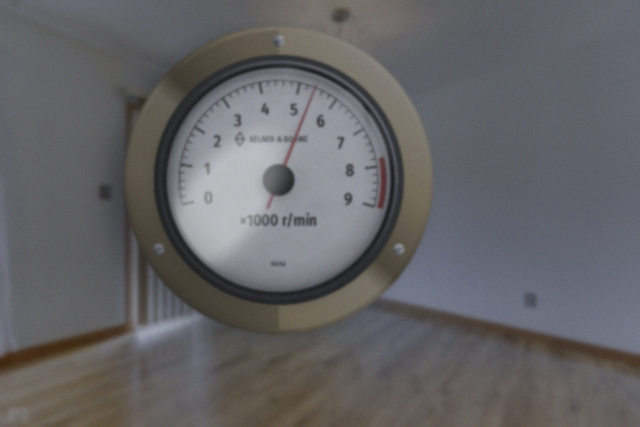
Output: 5400,rpm
